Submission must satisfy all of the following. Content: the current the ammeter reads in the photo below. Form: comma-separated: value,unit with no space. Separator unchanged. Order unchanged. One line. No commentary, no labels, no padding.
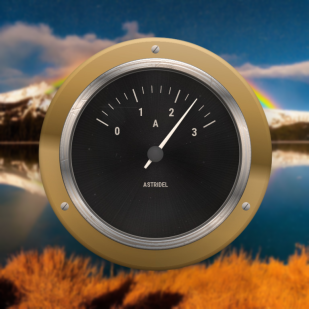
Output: 2.4,A
